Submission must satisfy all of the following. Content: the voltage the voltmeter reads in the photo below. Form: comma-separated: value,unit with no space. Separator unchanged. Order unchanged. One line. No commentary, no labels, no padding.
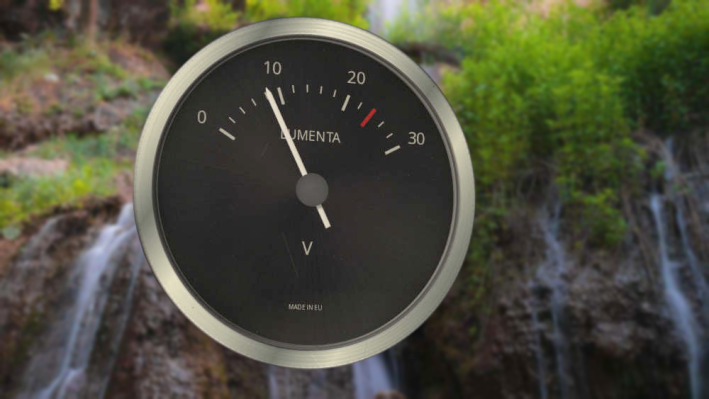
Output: 8,V
